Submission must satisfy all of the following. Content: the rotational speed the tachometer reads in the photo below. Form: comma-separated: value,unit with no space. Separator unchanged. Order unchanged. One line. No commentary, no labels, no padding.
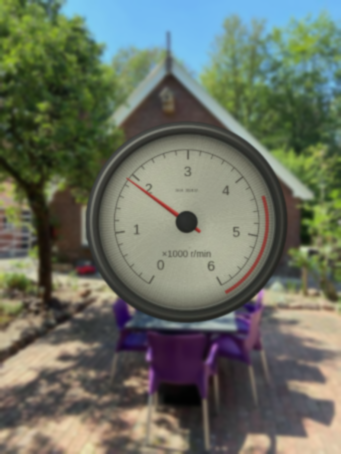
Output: 1900,rpm
